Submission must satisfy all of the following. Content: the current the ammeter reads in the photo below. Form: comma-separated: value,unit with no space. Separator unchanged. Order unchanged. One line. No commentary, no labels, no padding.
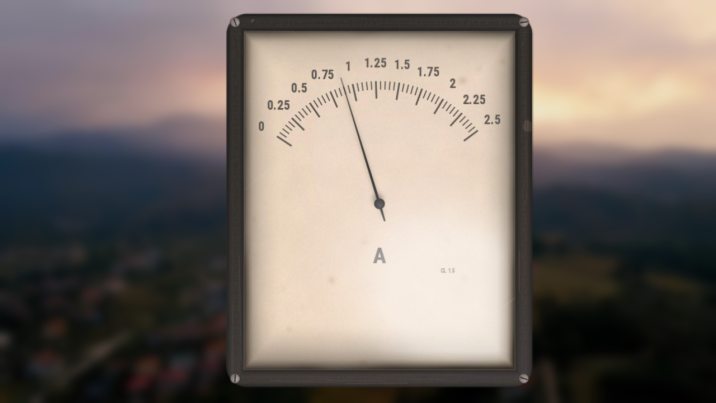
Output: 0.9,A
